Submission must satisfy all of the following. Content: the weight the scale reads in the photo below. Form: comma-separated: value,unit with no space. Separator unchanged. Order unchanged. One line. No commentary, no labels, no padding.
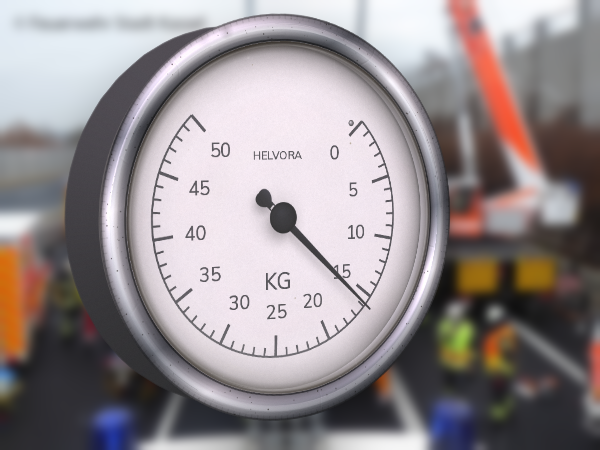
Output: 16,kg
